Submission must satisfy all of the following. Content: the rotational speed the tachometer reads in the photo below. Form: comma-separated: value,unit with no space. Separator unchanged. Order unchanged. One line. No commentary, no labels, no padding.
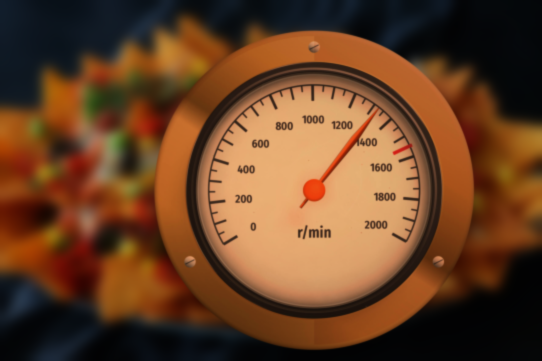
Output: 1325,rpm
